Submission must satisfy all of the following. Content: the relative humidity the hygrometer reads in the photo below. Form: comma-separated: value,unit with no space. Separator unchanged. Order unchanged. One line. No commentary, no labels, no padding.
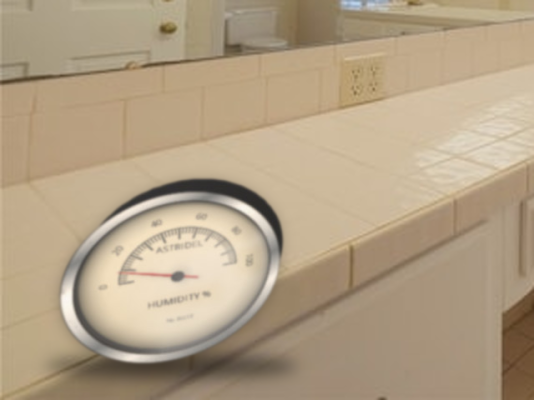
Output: 10,%
